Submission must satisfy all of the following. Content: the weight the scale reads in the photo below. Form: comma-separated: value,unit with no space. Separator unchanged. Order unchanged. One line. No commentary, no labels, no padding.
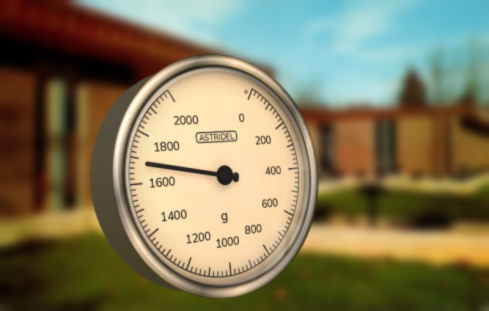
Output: 1680,g
